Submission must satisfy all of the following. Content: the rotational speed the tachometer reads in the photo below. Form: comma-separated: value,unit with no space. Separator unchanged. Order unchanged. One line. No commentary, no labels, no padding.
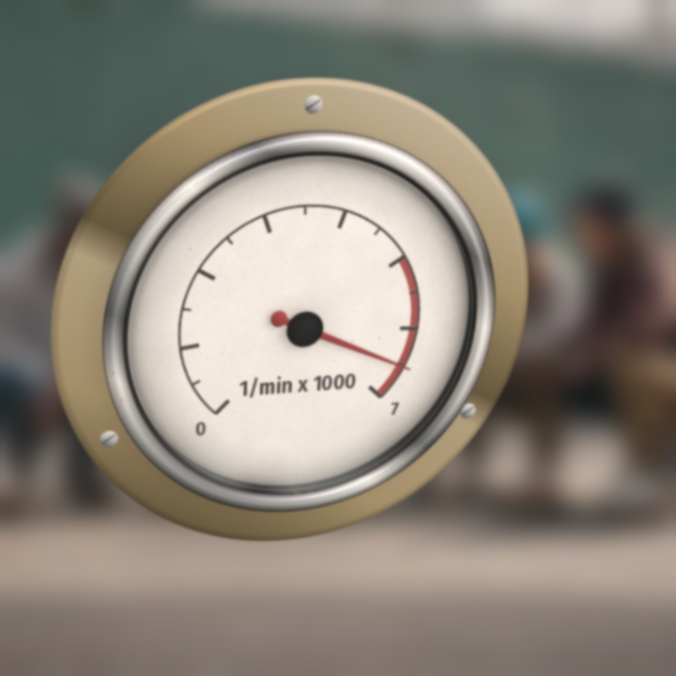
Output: 6500,rpm
